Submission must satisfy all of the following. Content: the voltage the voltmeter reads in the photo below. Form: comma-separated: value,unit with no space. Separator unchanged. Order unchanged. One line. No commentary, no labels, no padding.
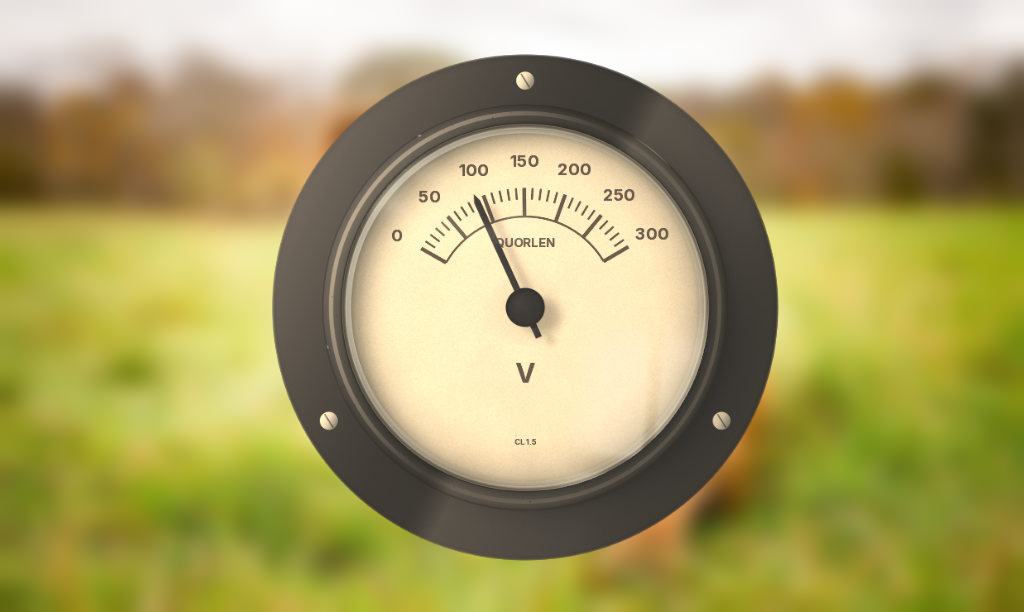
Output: 90,V
